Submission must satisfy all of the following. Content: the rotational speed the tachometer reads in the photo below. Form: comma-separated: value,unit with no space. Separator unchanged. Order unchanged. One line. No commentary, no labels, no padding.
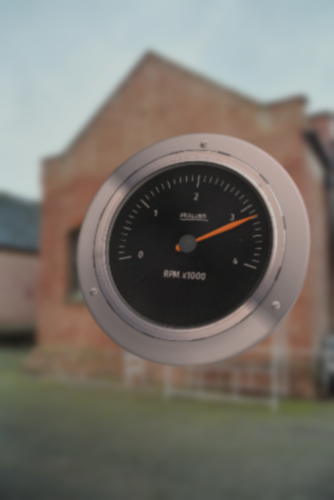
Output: 3200,rpm
